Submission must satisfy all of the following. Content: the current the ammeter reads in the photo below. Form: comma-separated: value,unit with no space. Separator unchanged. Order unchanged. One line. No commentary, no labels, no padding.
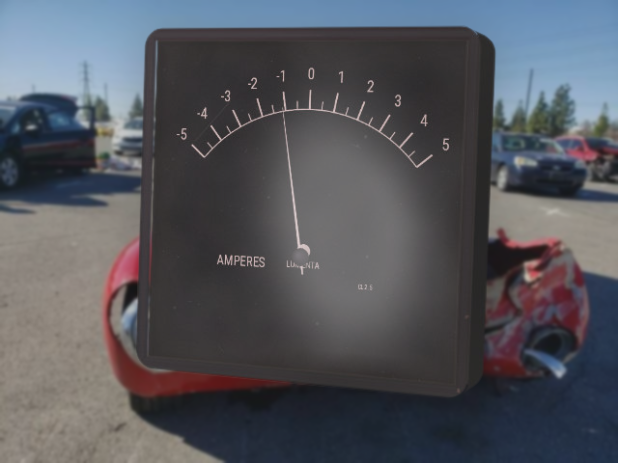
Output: -1,A
